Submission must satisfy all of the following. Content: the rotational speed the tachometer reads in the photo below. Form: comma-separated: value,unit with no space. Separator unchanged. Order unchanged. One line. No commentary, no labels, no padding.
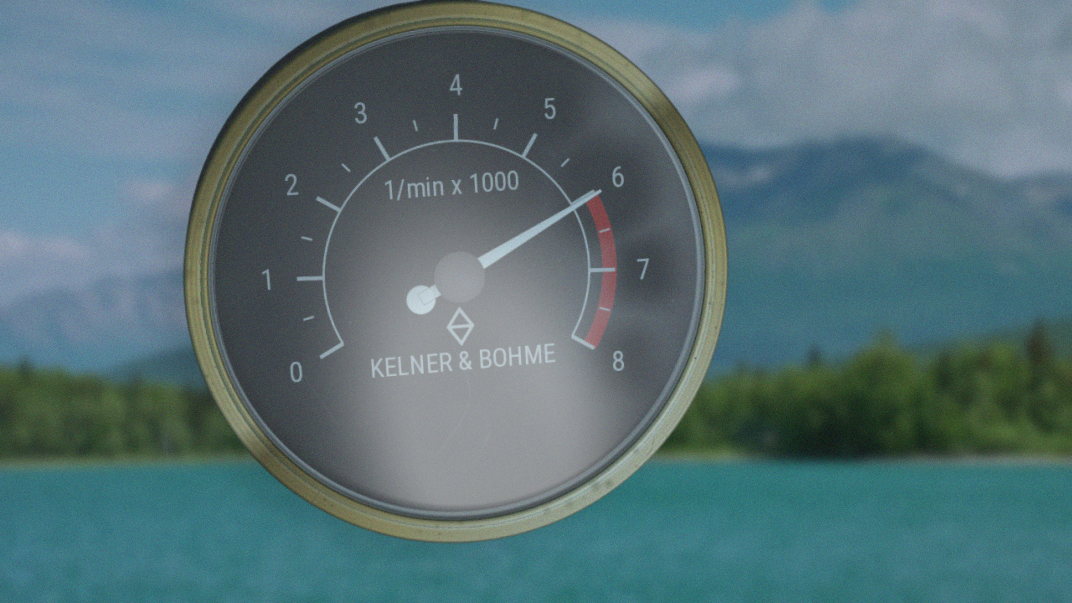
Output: 6000,rpm
